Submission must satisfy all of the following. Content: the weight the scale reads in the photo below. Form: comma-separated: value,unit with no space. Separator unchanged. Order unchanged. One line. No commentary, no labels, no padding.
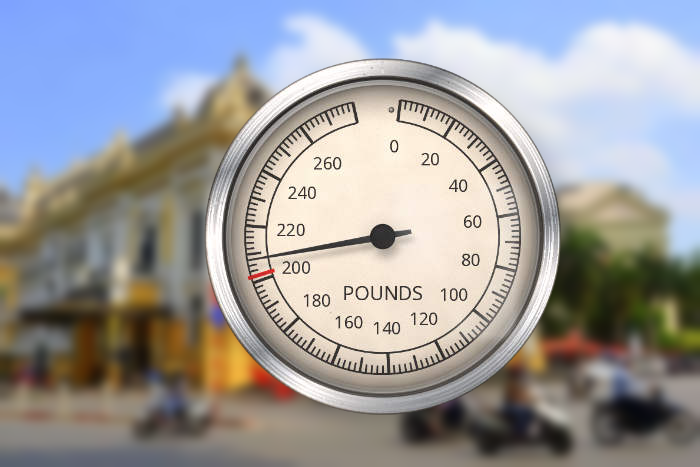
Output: 208,lb
